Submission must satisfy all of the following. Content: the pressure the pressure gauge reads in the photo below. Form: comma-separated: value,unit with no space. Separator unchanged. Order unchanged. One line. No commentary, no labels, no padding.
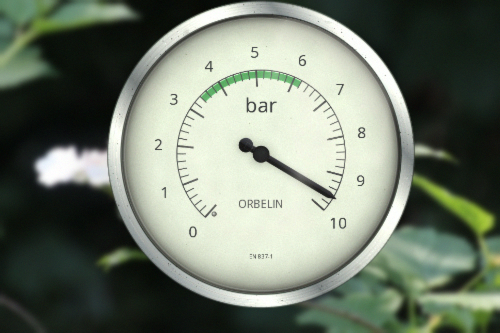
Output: 9.6,bar
